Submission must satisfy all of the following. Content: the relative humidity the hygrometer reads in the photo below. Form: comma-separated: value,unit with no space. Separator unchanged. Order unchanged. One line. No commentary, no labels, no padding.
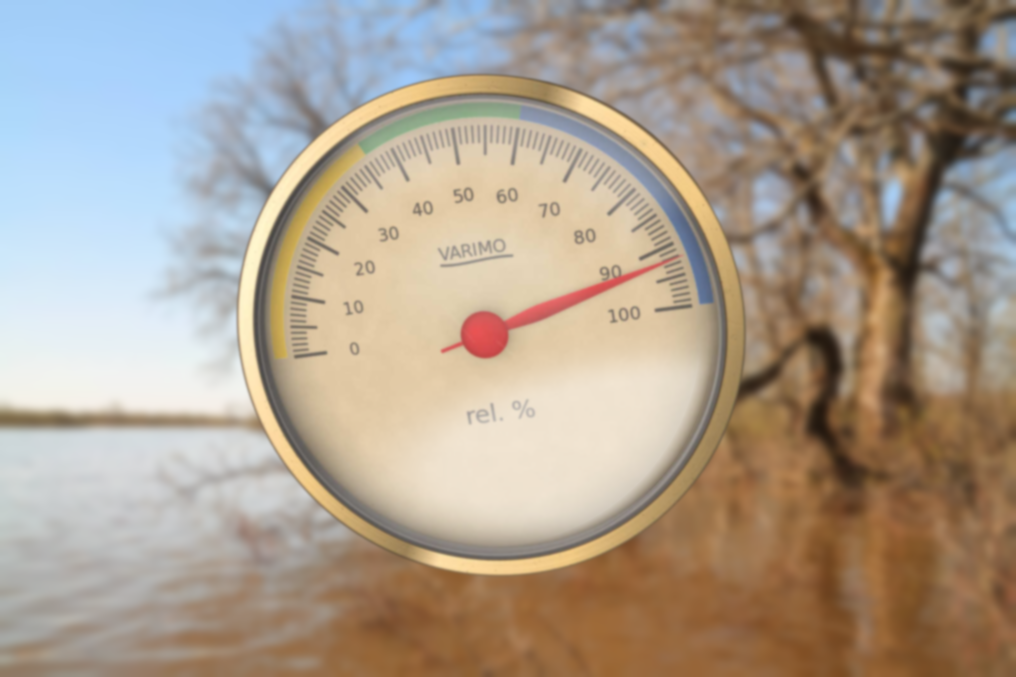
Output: 92,%
